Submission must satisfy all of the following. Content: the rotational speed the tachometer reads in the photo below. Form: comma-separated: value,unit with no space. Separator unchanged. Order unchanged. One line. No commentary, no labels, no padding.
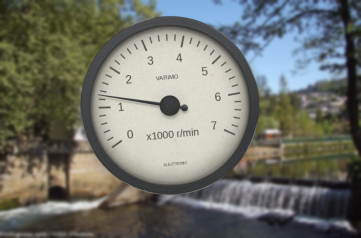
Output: 1300,rpm
